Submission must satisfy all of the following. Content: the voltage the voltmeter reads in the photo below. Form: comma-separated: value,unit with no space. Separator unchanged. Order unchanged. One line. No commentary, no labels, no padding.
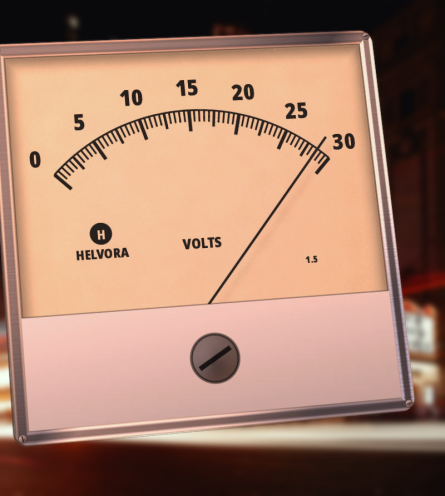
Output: 28.5,V
